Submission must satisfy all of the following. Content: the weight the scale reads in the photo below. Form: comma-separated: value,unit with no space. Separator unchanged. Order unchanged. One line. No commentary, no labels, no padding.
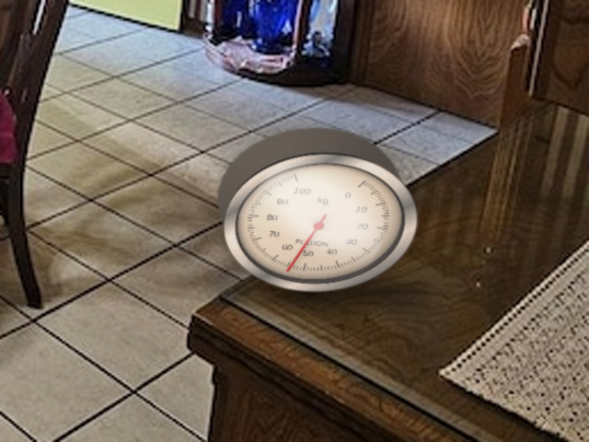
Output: 55,kg
